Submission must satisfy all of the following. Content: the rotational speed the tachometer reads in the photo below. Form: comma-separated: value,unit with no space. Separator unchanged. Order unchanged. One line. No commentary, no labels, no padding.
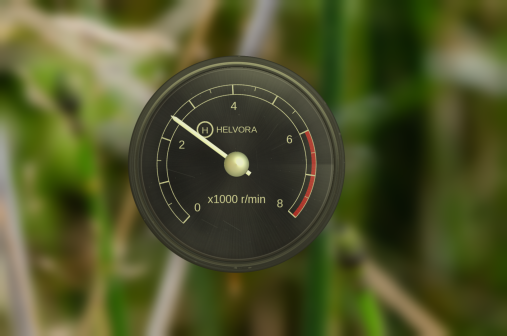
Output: 2500,rpm
